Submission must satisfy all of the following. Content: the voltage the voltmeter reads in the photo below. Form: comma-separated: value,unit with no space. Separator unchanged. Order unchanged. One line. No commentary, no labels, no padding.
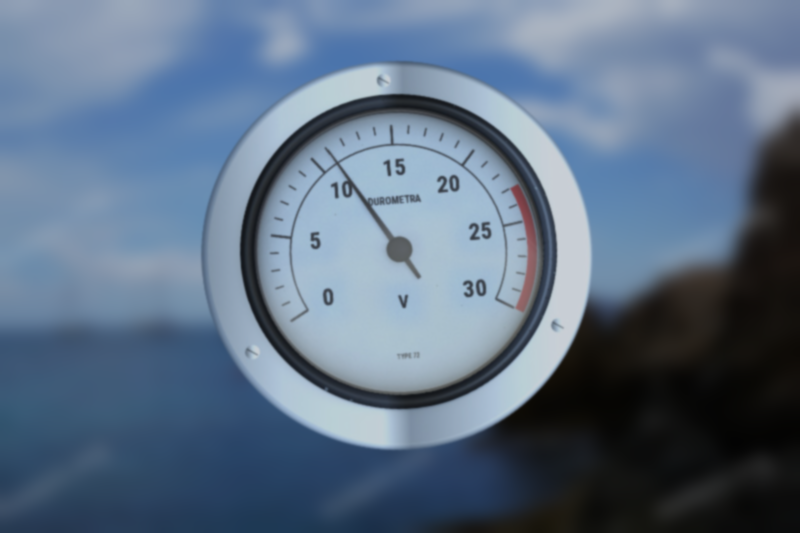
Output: 11,V
